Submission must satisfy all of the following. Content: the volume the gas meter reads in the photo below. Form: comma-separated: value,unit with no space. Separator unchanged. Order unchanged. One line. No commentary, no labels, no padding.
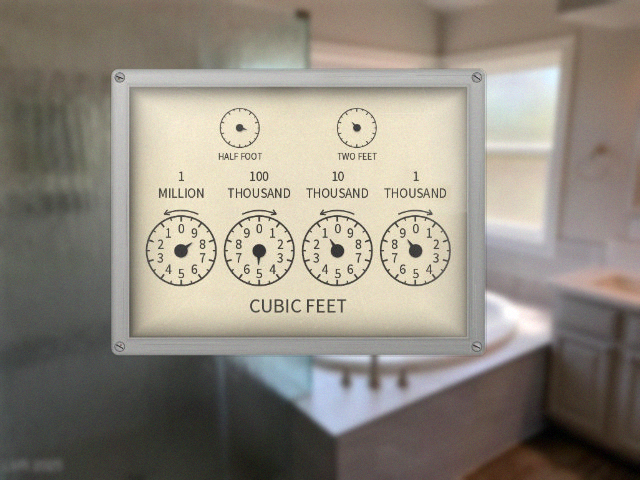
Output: 850900,ft³
